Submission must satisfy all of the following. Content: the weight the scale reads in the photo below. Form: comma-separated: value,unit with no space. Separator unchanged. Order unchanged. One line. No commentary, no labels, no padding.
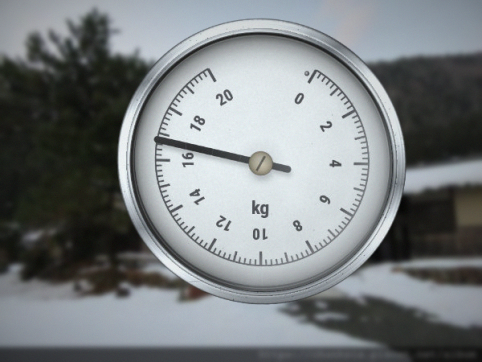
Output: 16.8,kg
